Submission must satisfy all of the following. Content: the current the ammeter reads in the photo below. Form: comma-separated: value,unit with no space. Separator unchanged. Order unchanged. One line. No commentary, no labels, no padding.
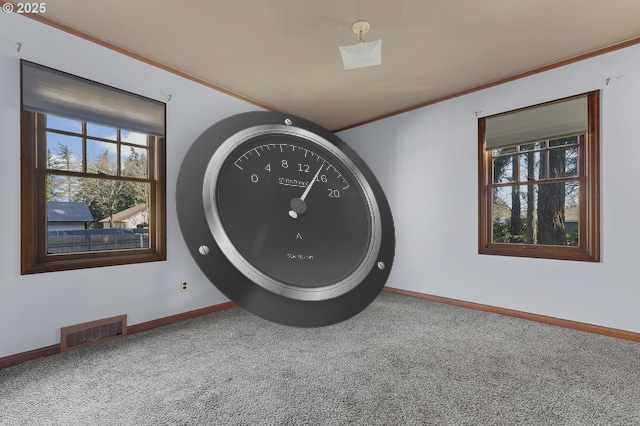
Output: 15,A
